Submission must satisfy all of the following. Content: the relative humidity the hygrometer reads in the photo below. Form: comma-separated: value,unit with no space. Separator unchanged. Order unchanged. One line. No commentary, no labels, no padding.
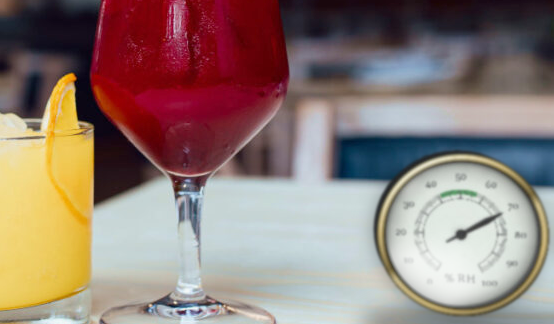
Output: 70,%
